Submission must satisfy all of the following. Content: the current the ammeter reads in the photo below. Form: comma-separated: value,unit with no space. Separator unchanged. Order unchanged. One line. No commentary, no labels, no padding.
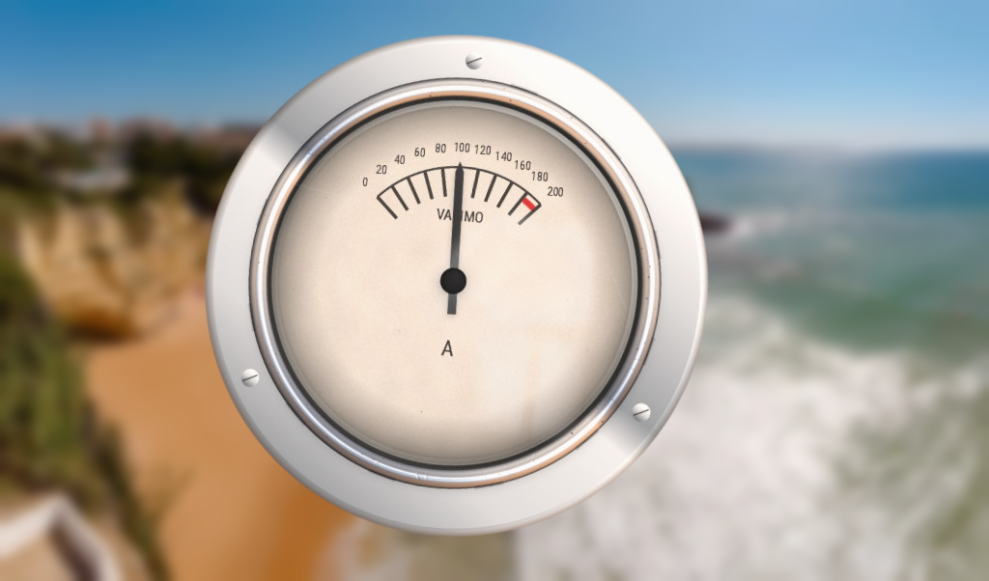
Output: 100,A
